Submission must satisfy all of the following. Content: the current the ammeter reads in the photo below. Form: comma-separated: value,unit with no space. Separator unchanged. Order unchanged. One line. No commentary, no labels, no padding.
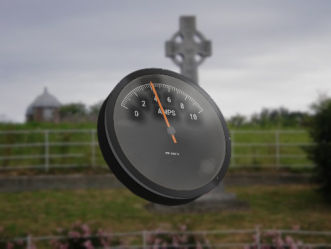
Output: 4,A
